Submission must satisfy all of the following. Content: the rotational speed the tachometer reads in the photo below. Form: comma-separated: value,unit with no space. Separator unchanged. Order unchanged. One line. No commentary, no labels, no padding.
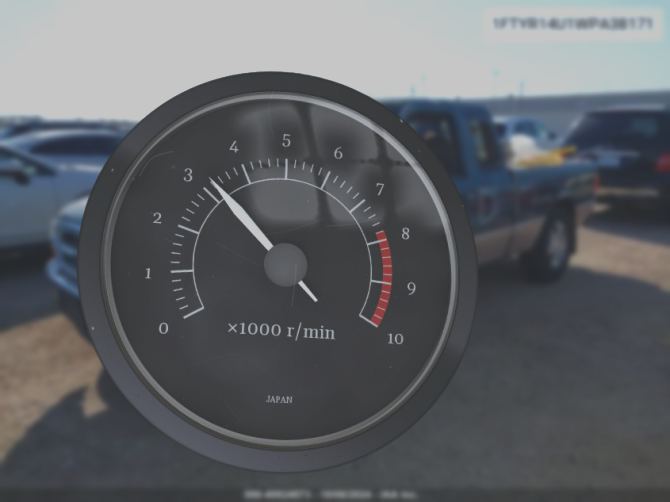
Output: 3200,rpm
